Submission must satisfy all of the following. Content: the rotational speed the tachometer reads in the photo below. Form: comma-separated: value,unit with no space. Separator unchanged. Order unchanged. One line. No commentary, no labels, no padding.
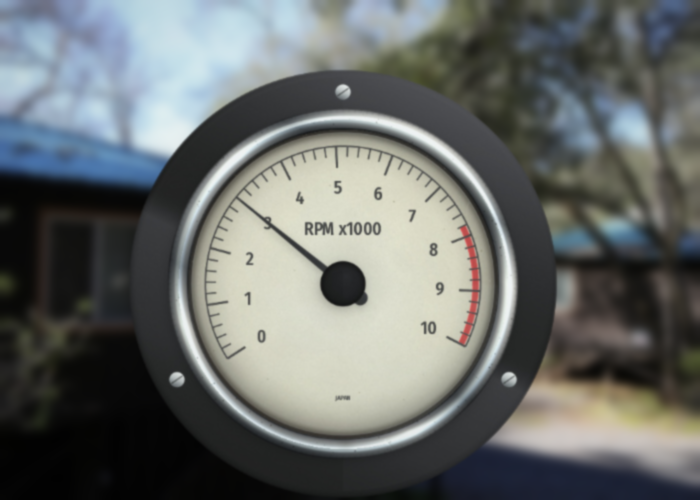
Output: 3000,rpm
